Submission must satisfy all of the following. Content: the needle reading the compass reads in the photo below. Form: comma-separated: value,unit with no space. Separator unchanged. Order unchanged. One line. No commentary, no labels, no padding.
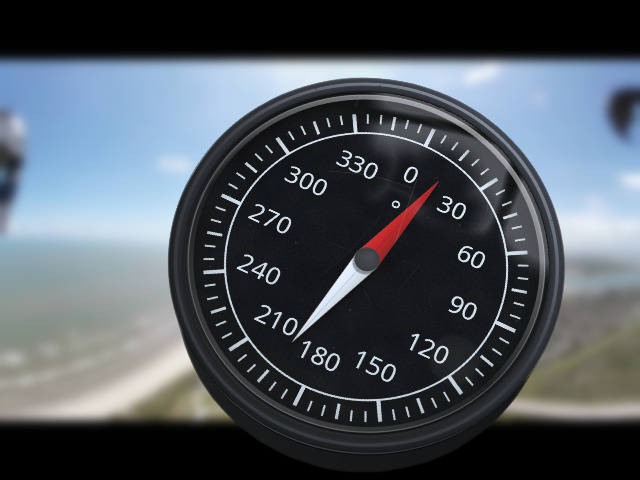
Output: 15,°
